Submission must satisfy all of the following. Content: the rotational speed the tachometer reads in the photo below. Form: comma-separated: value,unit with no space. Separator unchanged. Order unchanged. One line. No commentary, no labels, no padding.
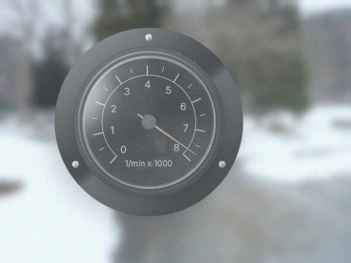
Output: 7750,rpm
